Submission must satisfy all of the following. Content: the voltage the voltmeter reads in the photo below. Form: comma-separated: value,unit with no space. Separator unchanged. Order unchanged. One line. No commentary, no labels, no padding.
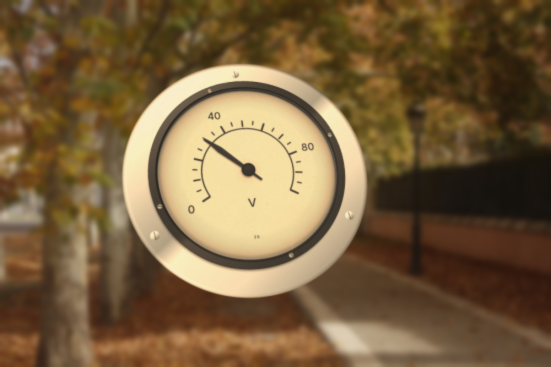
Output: 30,V
